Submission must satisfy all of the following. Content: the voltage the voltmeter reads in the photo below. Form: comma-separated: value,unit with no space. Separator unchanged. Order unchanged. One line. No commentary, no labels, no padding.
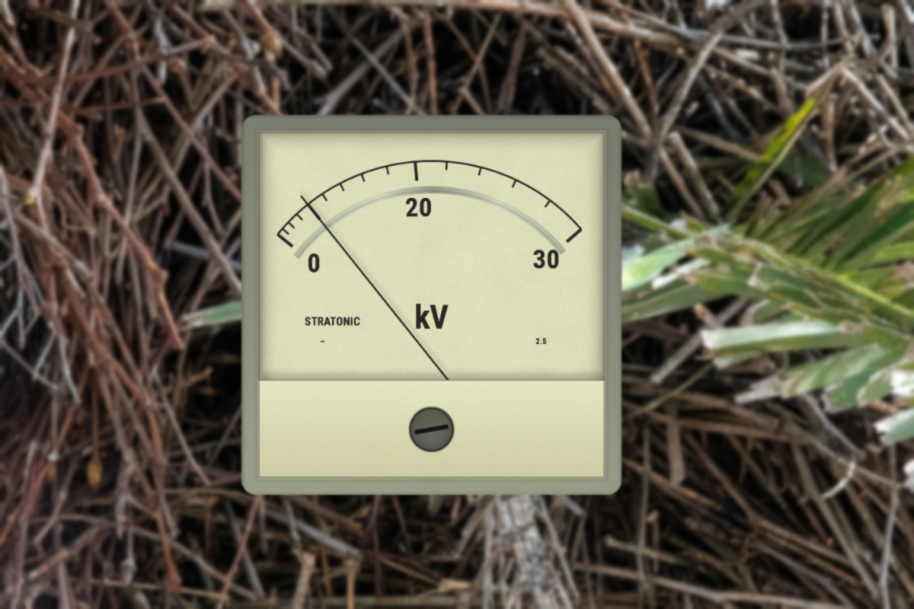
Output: 10,kV
